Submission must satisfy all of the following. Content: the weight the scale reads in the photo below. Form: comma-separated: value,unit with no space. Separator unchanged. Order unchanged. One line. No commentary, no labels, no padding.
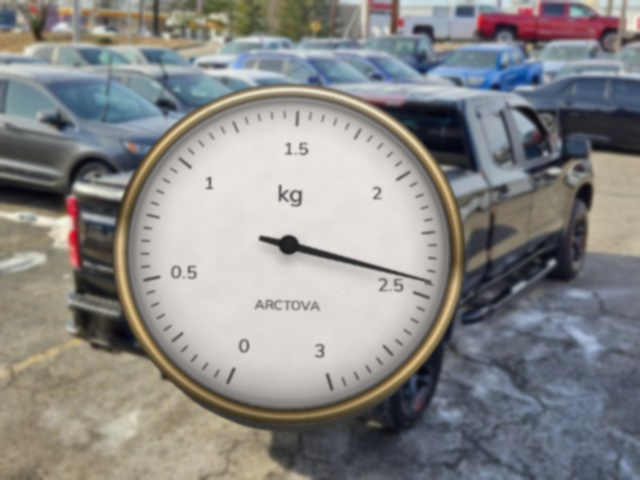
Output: 2.45,kg
